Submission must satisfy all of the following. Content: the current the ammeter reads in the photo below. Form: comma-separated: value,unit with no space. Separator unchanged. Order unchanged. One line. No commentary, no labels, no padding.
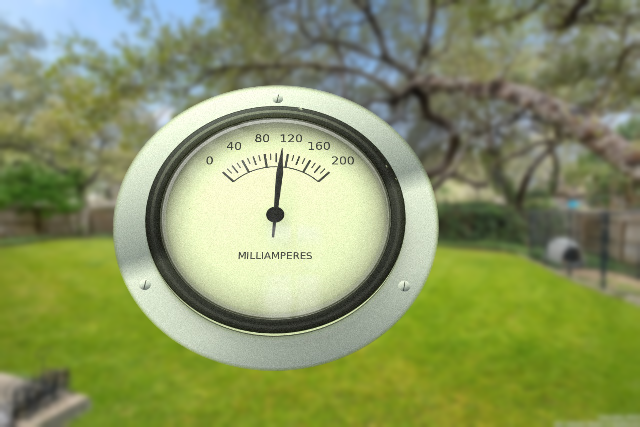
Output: 110,mA
